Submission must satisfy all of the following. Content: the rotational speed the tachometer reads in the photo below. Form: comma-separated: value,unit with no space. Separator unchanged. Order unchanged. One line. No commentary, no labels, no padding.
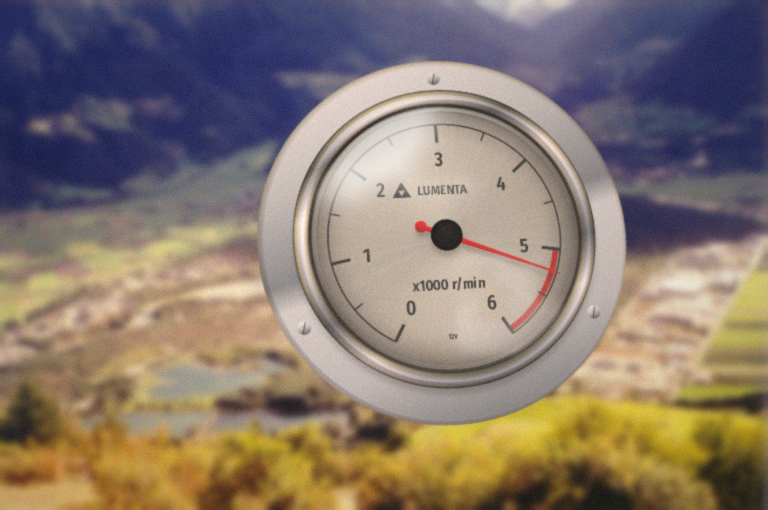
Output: 5250,rpm
